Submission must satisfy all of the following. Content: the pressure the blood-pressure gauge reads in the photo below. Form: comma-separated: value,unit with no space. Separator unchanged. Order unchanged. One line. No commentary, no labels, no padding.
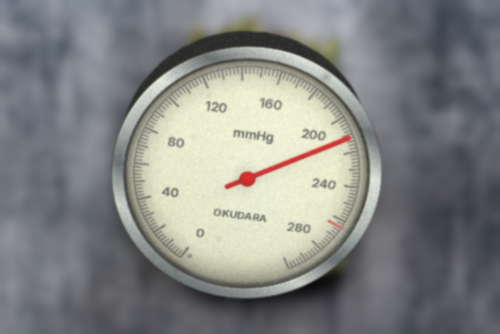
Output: 210,mmHg
